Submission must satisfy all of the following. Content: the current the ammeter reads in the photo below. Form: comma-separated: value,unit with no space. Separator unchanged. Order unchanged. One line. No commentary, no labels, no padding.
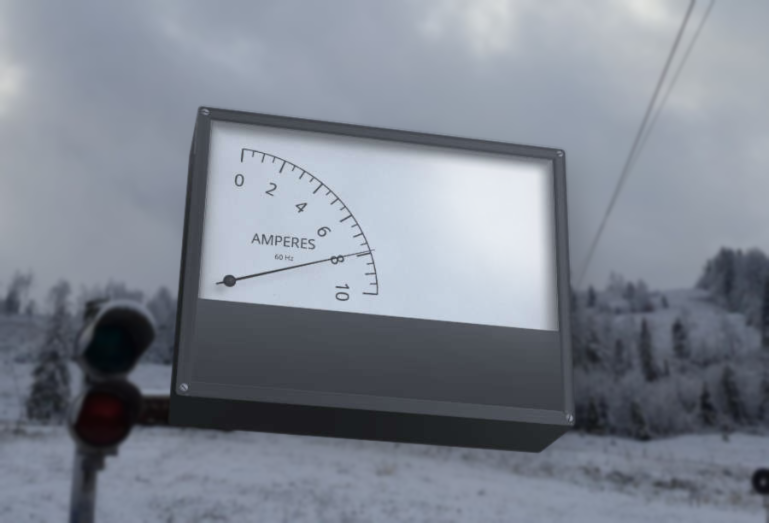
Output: 8,A
